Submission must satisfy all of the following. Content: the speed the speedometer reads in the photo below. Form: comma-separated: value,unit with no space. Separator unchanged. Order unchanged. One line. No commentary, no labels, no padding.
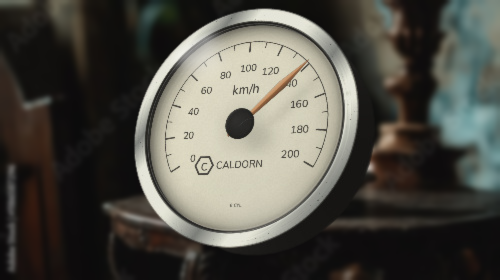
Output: 140,km/h
